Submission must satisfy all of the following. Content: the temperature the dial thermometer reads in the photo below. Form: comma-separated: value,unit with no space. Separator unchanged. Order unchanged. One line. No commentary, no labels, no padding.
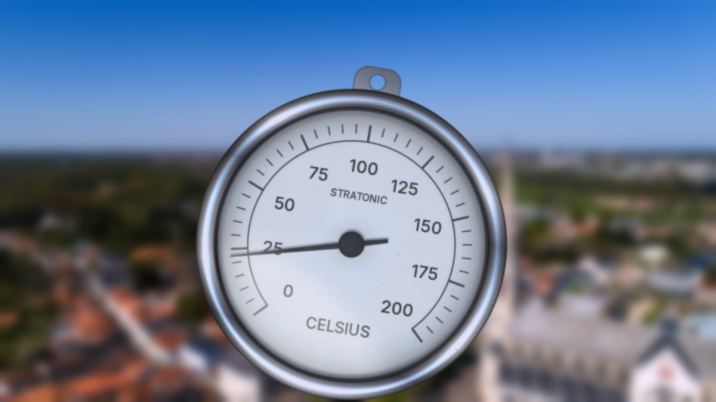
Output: 22.5,°C
